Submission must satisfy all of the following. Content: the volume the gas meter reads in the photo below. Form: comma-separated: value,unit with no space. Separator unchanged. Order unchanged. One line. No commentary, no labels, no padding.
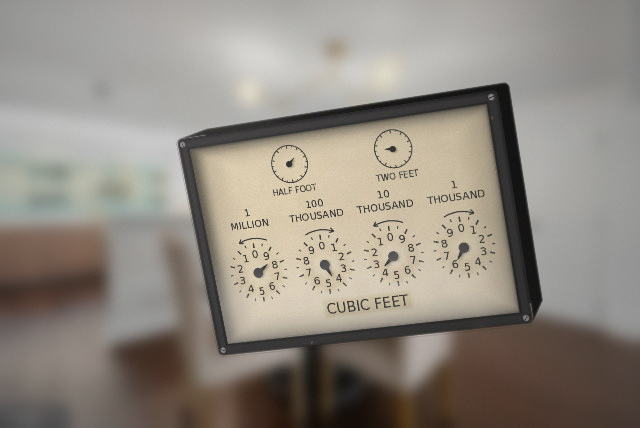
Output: 843600,ft³
